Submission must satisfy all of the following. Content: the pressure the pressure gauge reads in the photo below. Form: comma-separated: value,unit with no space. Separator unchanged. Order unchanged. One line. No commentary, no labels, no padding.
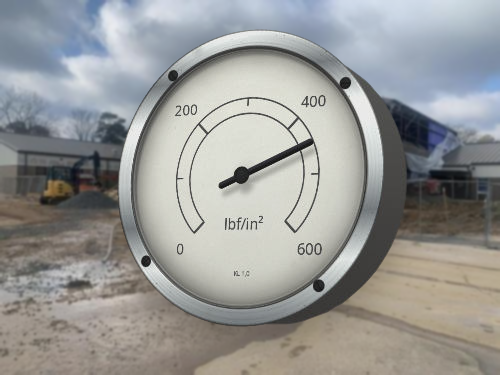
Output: 450,psi
